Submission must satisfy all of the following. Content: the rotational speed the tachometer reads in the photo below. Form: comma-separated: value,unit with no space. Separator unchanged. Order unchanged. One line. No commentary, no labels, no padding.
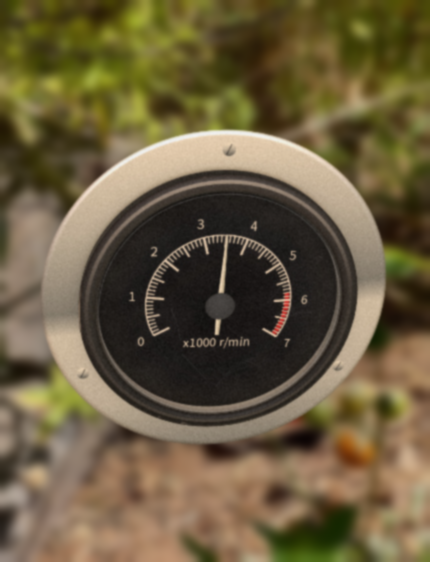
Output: 3500,rpm
